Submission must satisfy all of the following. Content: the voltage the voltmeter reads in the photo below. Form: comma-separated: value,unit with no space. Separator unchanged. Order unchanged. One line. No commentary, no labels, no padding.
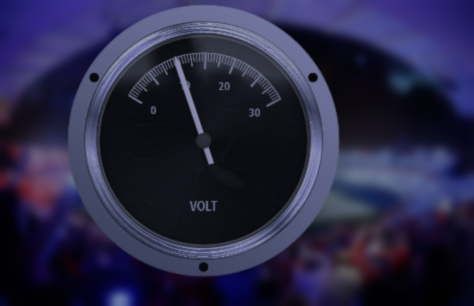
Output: 10,V
